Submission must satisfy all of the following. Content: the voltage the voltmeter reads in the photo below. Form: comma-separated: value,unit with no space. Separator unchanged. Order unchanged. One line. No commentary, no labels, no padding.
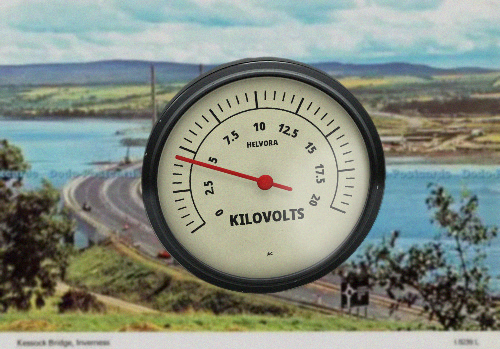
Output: 4.5,kV
